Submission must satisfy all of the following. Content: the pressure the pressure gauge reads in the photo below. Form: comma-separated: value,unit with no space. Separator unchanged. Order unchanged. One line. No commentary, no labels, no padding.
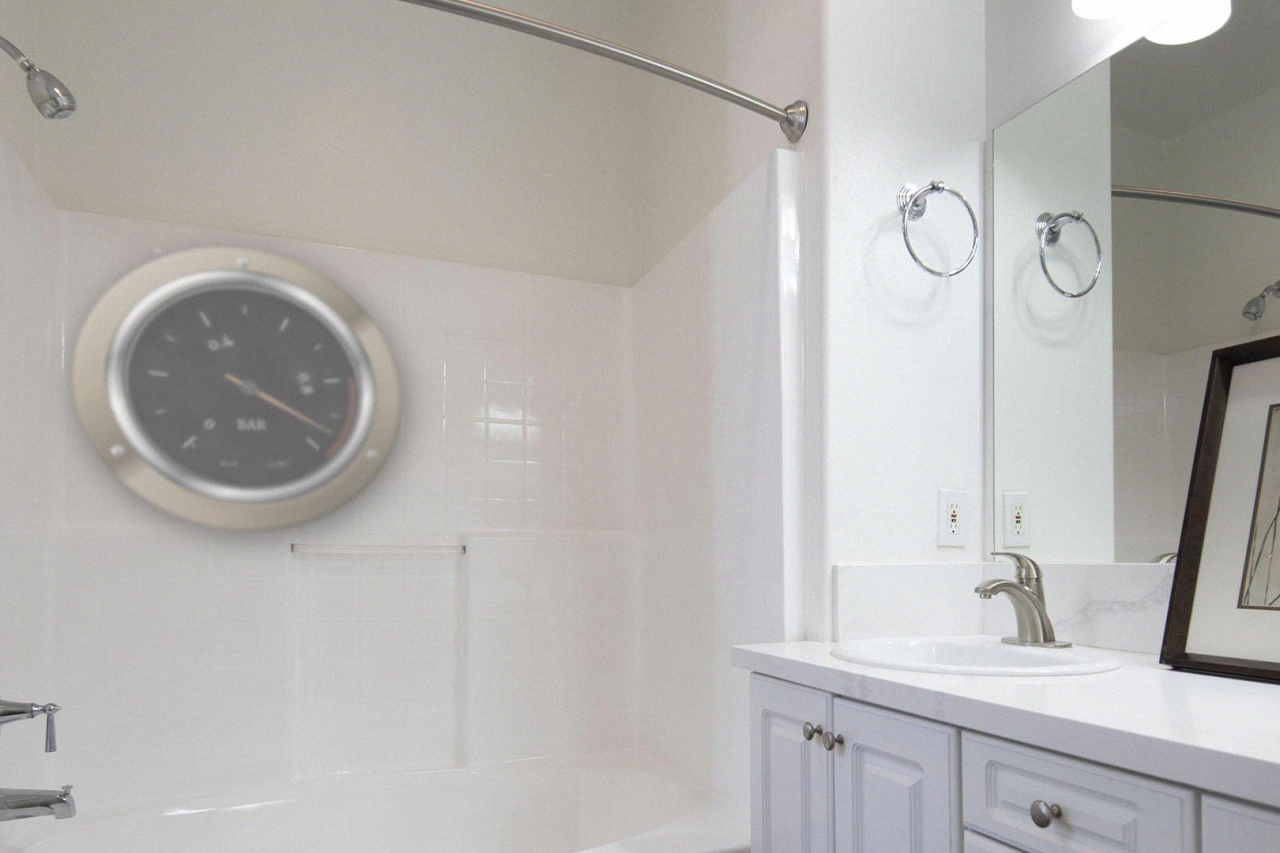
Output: 0.95,bar
